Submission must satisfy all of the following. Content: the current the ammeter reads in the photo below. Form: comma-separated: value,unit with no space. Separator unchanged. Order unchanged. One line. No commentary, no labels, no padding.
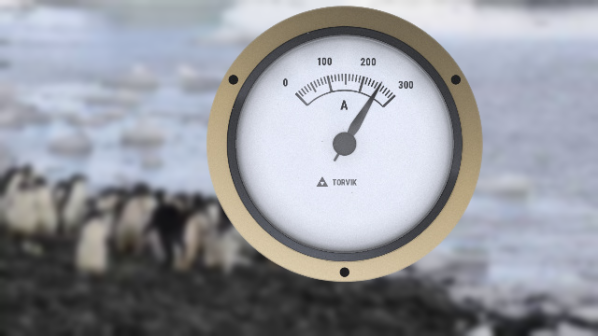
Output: 250,A
